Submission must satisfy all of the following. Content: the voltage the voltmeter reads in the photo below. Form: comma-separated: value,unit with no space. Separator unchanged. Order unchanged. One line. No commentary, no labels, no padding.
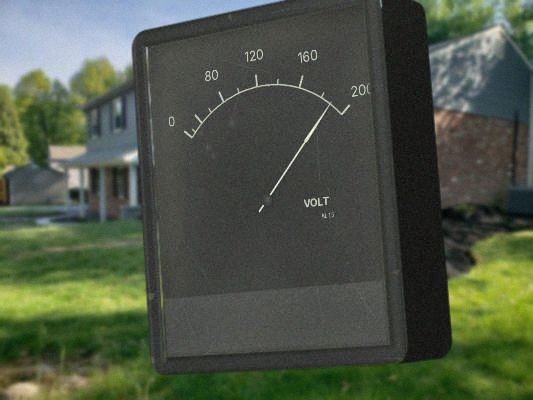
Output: 190,V
